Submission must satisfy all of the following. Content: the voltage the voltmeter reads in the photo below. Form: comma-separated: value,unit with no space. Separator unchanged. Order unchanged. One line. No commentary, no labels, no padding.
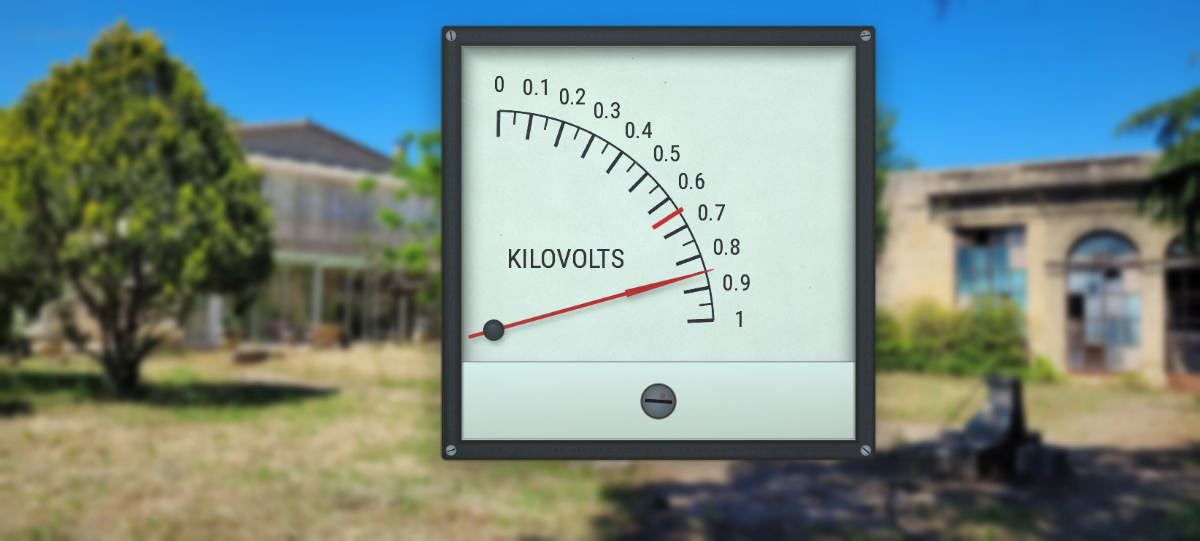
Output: 0.85,kV
